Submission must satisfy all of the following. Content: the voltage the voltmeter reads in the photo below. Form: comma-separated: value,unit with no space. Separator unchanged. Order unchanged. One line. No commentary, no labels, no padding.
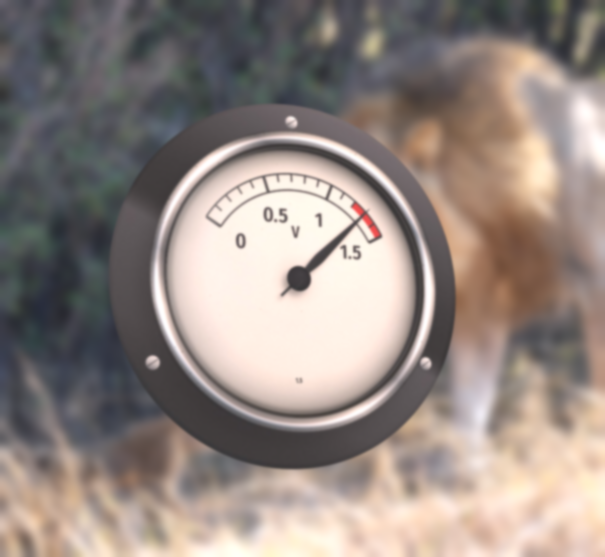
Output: 1.3,V
